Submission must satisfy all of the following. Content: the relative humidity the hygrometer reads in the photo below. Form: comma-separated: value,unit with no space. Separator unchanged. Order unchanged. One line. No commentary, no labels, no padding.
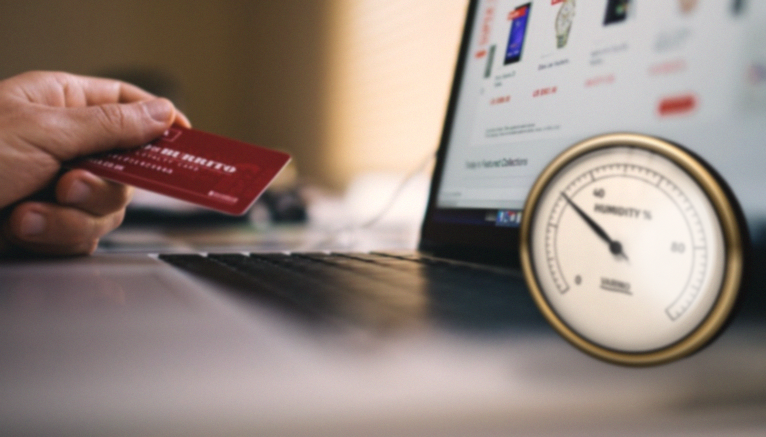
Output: 30,%
